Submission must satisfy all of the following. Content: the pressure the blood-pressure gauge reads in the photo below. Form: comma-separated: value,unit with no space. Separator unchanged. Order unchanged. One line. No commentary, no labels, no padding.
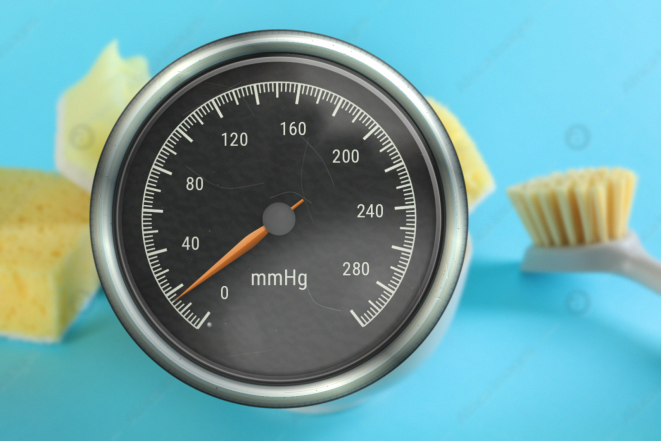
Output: 16,mmHg
